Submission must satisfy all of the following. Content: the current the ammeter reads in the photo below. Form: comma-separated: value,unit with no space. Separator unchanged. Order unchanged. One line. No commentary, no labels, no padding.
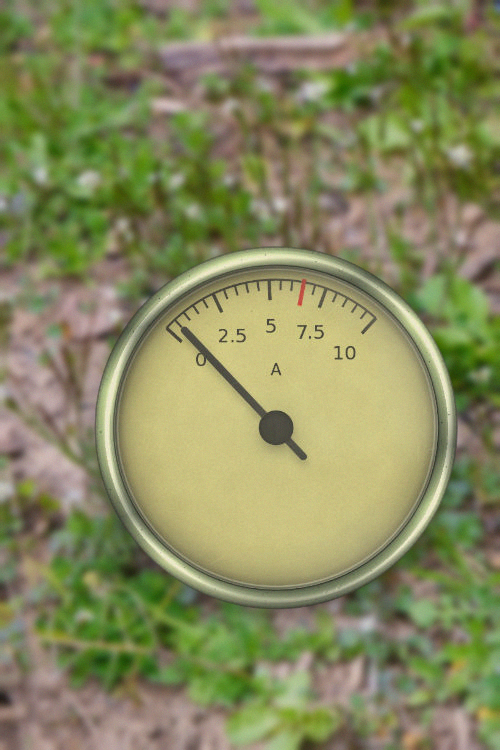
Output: 0.5,A
